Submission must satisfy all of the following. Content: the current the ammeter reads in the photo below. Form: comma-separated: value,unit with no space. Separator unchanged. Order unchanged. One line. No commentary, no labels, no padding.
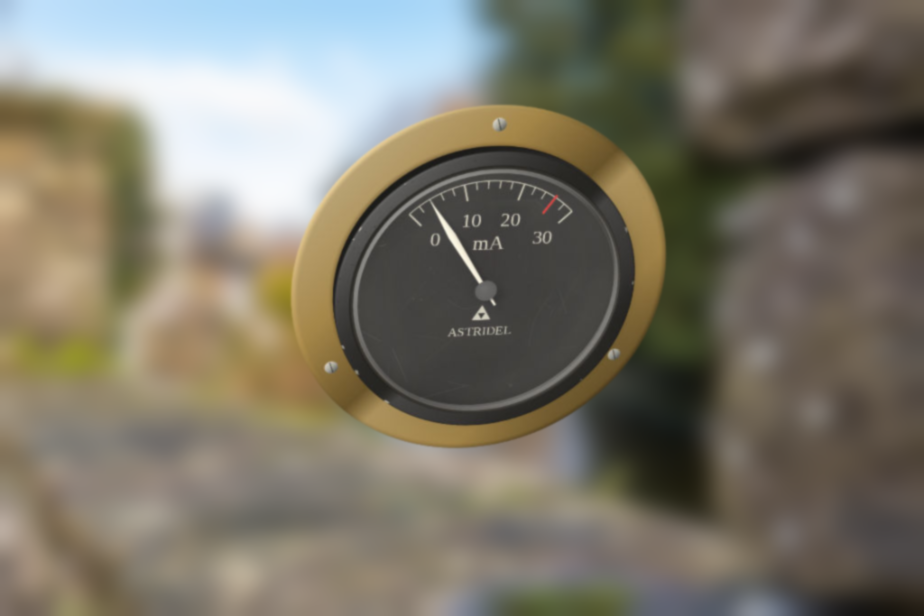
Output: 4,mA
